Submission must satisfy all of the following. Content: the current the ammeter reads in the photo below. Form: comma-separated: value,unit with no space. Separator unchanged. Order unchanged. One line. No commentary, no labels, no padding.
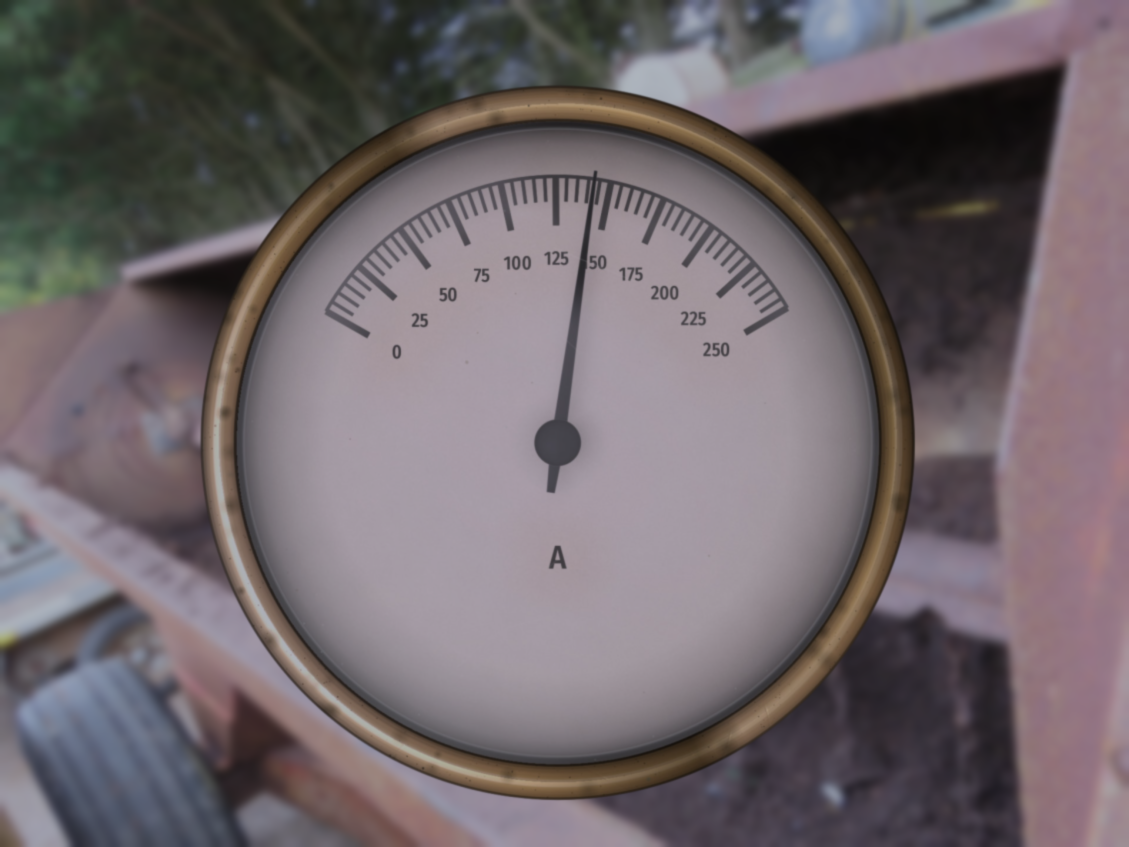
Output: 142.5,A
